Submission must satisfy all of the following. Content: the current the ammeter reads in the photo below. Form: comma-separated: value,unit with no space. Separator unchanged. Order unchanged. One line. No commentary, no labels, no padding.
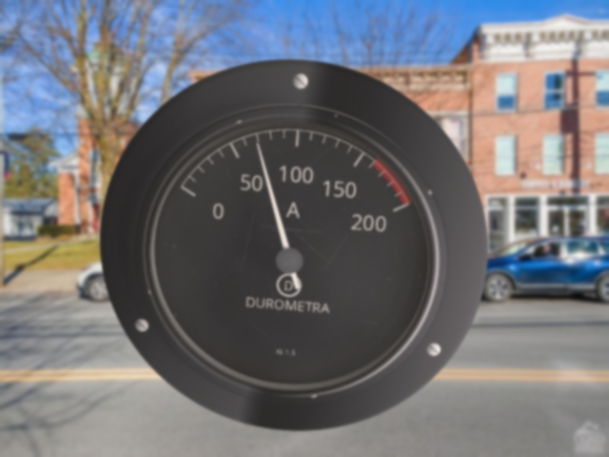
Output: 70,A
